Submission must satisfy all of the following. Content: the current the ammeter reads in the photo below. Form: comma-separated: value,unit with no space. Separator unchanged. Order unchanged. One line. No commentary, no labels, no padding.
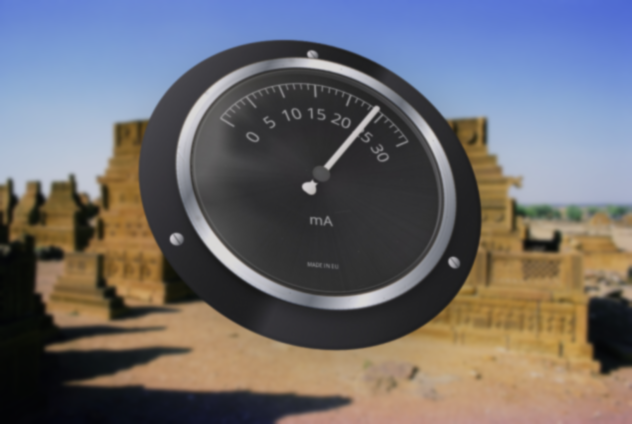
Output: 24,mA
